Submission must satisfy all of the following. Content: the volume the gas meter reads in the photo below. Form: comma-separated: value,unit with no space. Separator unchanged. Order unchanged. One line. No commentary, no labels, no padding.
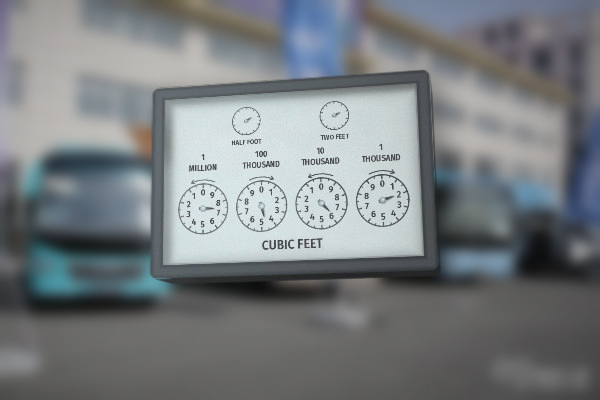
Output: 746200,ft³
